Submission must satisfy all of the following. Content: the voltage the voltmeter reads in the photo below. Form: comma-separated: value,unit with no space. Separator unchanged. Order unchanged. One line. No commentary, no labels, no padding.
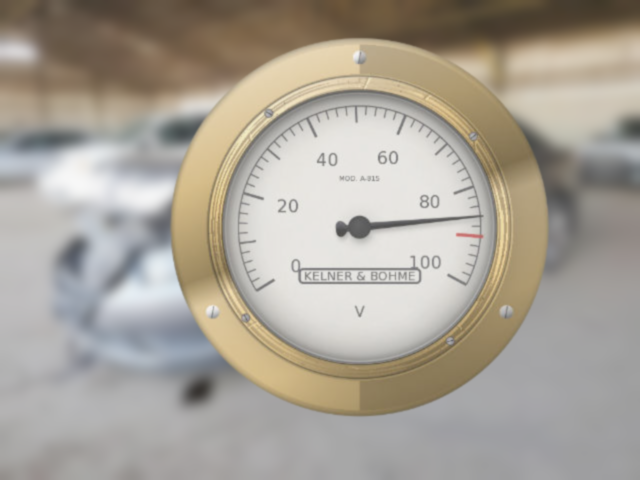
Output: 86,V
